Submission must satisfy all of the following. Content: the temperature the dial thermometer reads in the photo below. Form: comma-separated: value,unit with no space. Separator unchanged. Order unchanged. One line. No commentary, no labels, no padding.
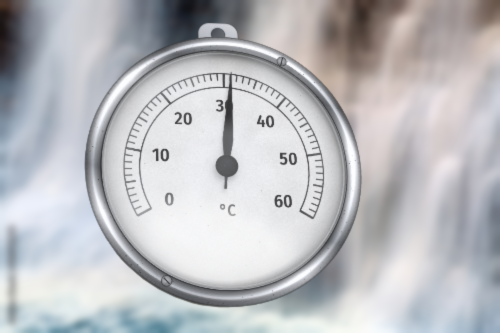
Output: 31,°C
